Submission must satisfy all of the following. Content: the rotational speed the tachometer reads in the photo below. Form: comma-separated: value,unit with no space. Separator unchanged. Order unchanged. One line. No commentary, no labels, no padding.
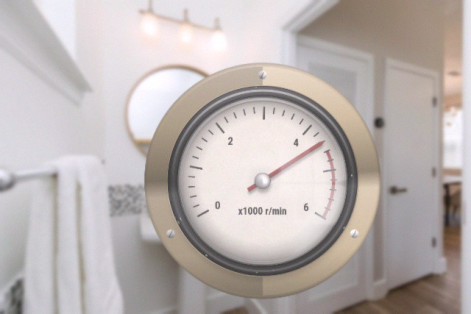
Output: 4400,rpm
